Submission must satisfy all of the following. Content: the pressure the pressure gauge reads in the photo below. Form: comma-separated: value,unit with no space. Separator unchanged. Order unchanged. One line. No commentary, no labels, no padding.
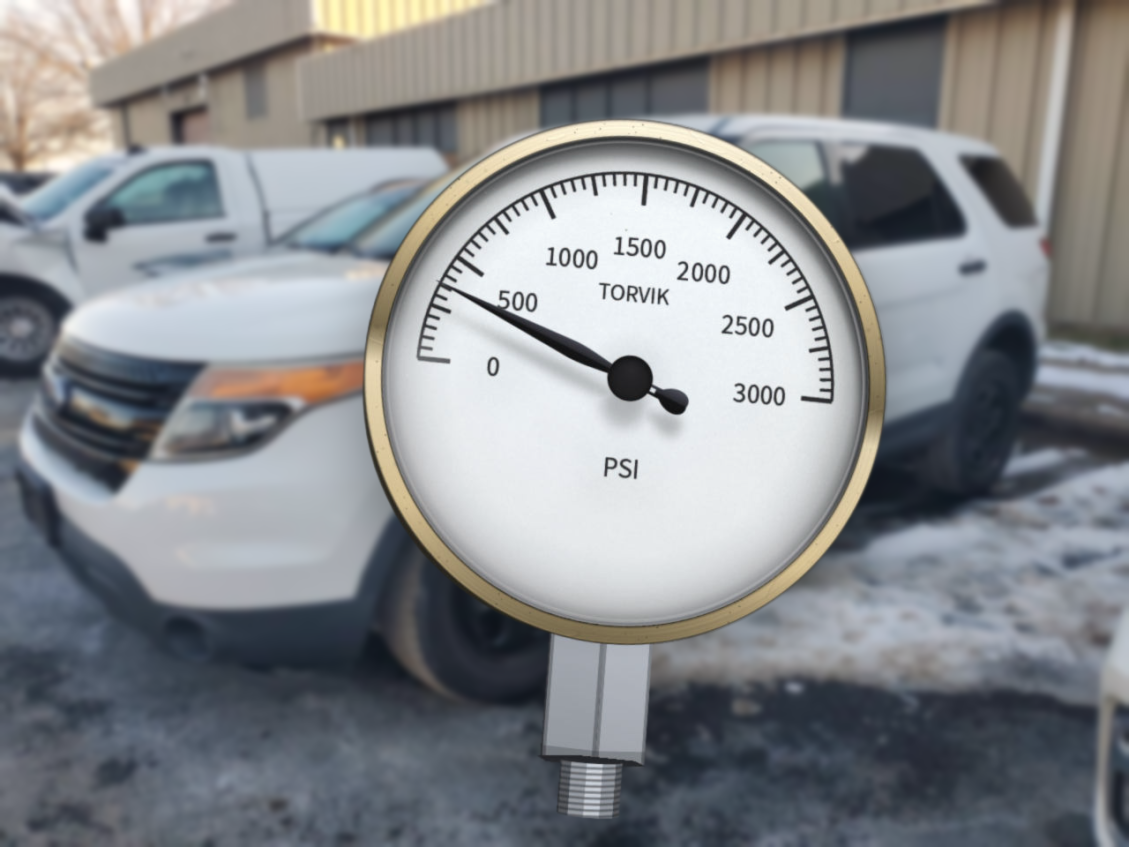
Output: 350,psi
